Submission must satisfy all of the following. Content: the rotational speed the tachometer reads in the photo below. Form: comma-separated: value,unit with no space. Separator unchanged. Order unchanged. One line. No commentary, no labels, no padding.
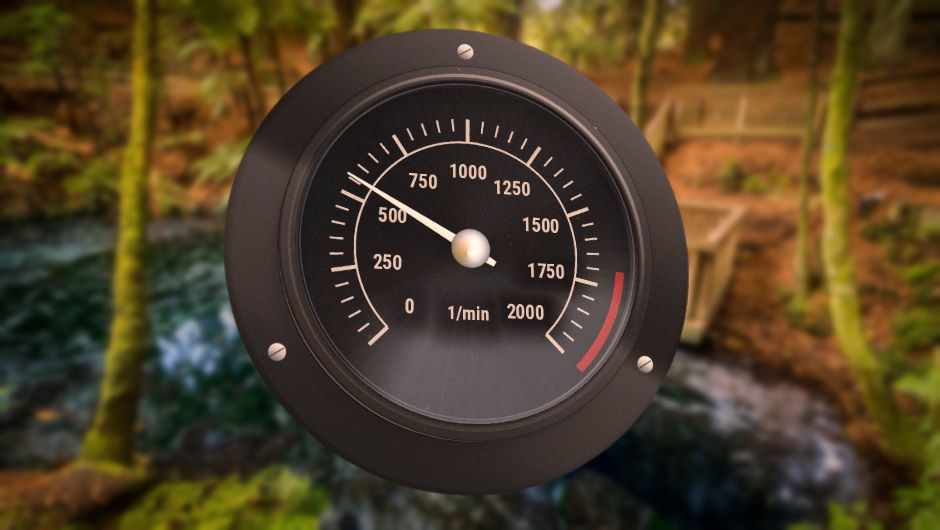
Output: 550,rpm
